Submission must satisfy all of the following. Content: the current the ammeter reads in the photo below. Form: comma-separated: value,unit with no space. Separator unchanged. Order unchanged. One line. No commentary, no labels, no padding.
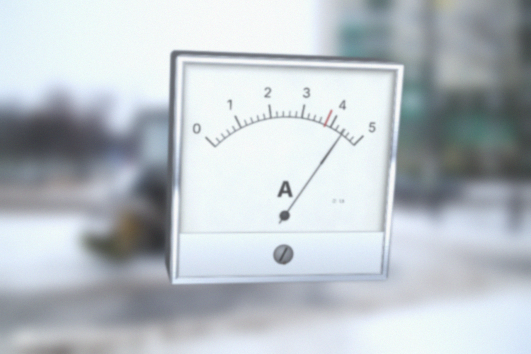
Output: 4.4,A
